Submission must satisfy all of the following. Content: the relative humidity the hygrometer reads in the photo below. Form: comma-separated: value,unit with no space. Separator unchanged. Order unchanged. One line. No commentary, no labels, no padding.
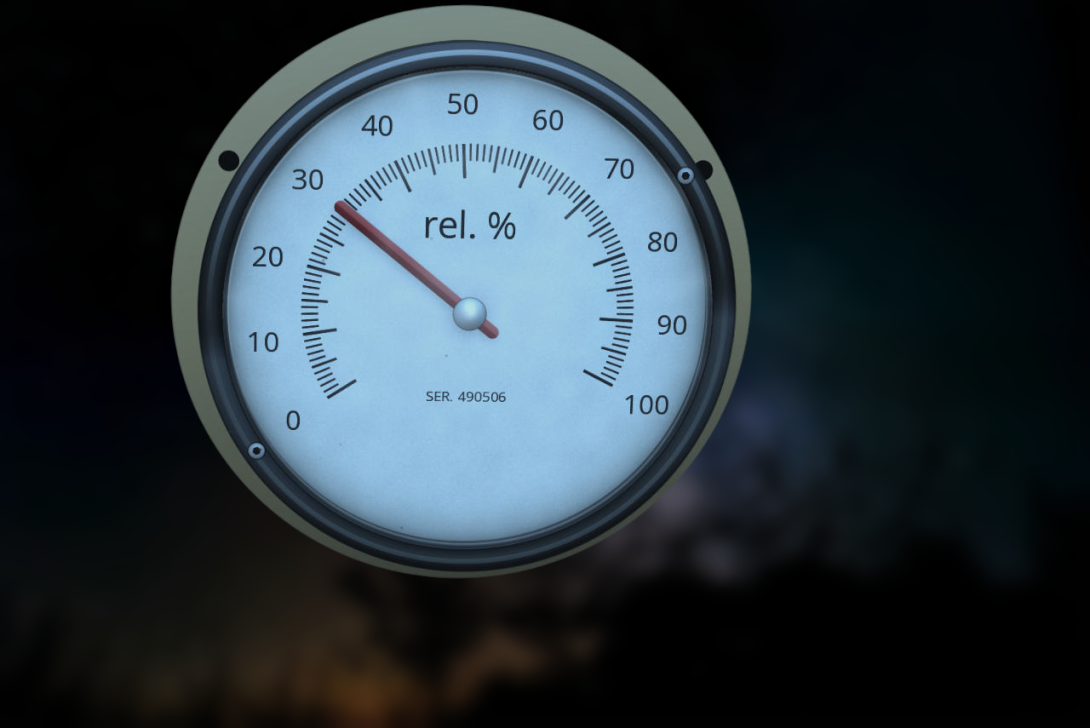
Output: 30,%
